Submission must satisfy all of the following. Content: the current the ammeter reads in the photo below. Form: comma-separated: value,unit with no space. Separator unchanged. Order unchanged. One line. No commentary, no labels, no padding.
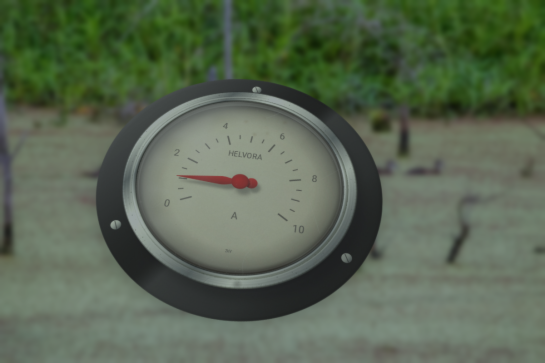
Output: 1,A
